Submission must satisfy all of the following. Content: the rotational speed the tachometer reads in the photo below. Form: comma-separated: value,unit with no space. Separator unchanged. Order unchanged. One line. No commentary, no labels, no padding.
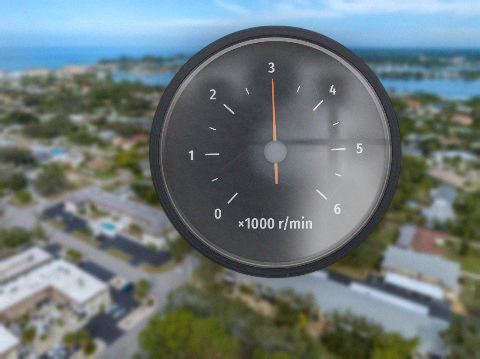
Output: 3000,rpm
